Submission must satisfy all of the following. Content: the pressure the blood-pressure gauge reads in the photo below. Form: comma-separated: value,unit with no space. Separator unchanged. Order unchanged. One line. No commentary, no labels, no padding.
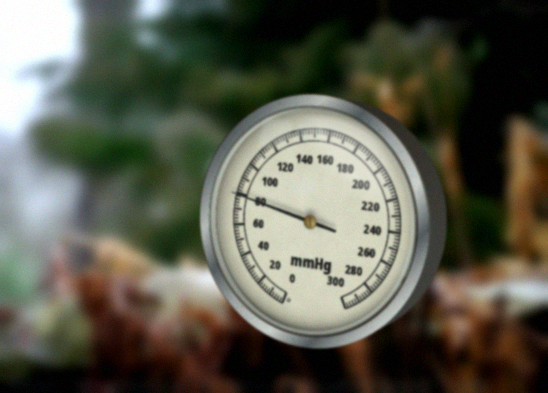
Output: 80,mmHg
